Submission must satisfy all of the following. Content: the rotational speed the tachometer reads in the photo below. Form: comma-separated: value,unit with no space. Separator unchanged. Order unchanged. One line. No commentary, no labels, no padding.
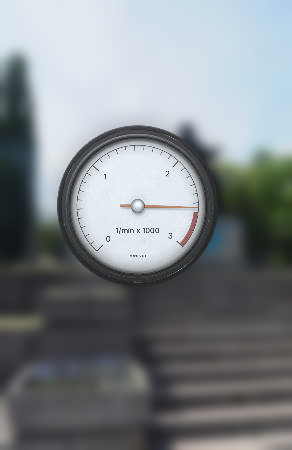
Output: 2550,rpm
